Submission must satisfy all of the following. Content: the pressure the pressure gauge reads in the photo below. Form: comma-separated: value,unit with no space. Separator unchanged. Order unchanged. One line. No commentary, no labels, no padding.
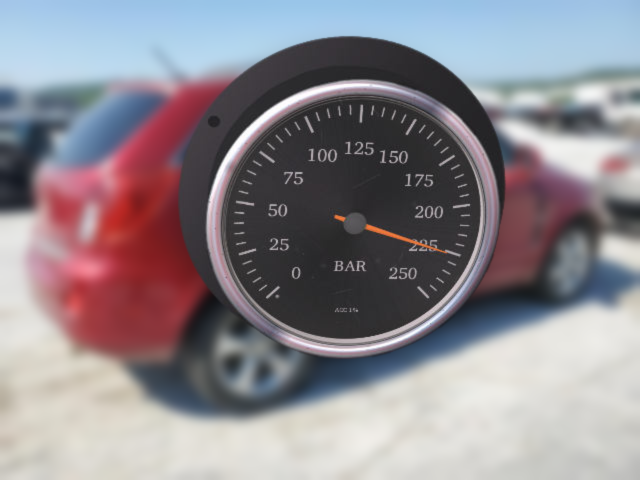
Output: 225,bar
